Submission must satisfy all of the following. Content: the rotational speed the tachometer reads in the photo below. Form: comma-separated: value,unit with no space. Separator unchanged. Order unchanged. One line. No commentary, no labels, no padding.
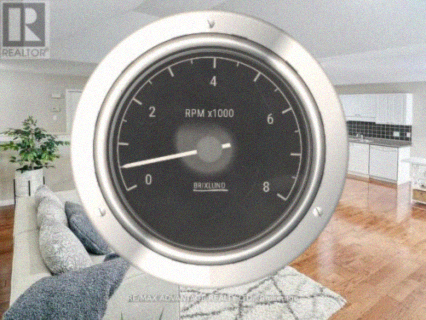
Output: 500,rpm
